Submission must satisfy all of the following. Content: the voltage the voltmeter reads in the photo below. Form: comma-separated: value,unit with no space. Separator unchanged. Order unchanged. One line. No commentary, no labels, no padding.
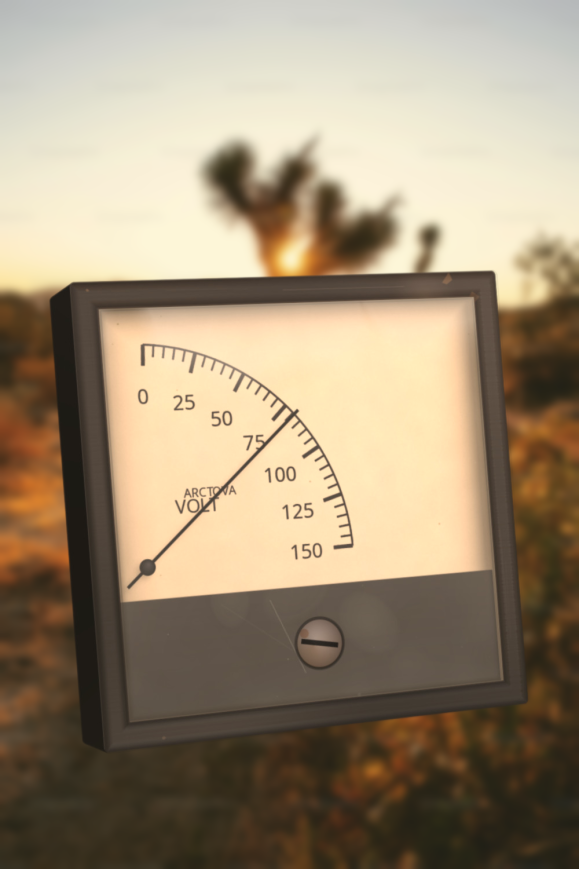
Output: 80,V
